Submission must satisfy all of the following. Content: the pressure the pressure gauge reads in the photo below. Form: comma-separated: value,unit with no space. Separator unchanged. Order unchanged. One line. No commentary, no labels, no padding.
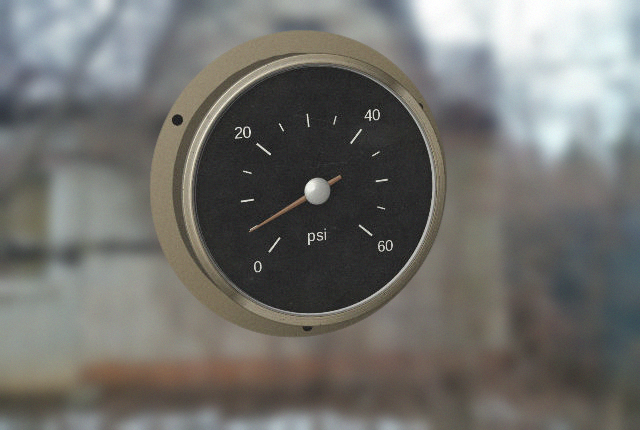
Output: 5,psi
